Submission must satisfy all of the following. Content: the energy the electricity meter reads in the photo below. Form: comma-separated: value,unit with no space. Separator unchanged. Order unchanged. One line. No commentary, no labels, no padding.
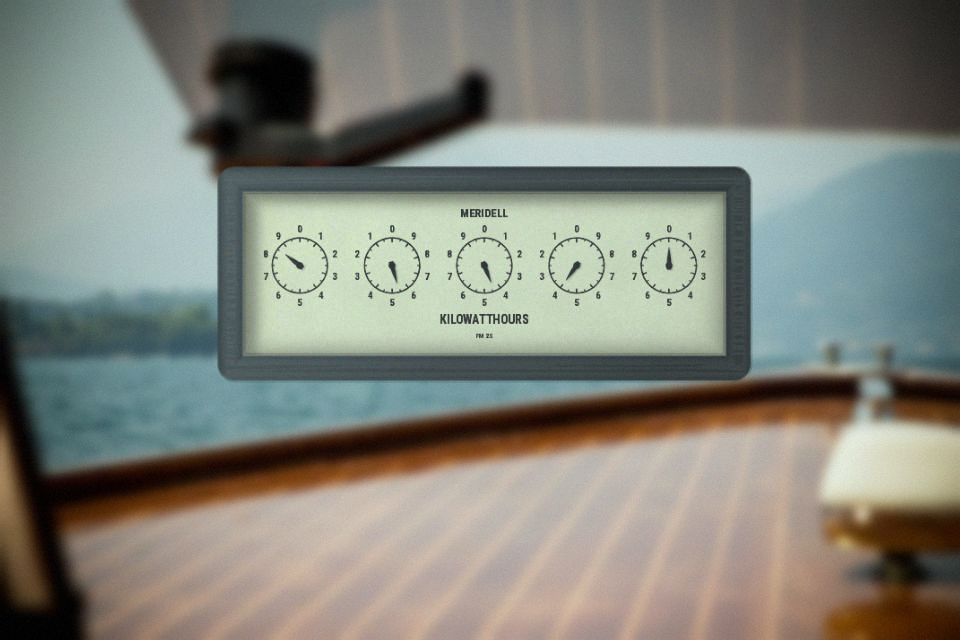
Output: 85440,kWh
